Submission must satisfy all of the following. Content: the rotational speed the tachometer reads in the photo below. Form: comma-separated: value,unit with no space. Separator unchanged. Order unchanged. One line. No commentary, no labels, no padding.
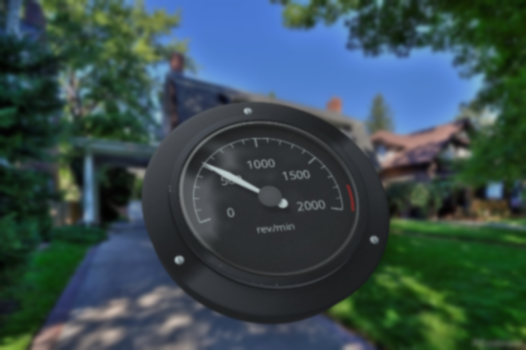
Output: 500,rpm
